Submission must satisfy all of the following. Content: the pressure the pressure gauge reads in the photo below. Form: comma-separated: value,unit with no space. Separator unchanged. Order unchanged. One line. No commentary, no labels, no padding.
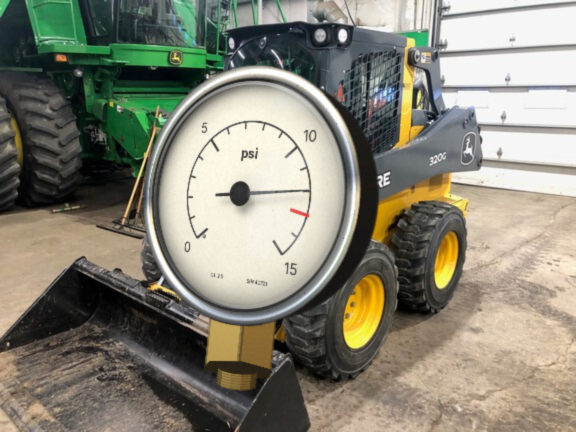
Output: 12,psi
